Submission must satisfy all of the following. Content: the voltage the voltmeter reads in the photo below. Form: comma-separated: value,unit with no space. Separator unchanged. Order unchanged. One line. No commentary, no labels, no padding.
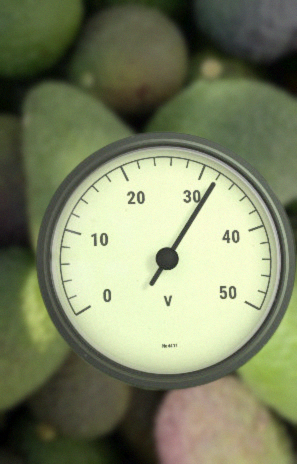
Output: 32,V
